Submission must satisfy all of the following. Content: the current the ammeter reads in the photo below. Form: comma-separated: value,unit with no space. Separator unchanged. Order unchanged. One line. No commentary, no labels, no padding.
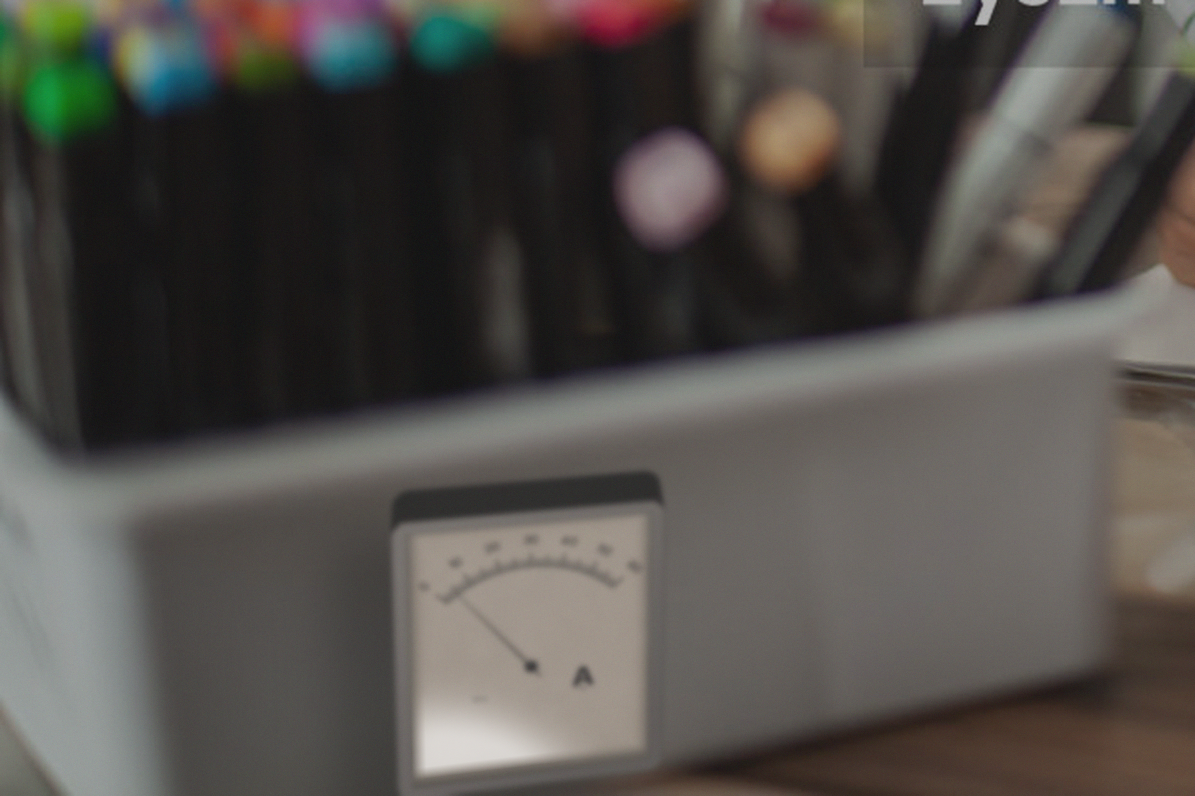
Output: 5,A
